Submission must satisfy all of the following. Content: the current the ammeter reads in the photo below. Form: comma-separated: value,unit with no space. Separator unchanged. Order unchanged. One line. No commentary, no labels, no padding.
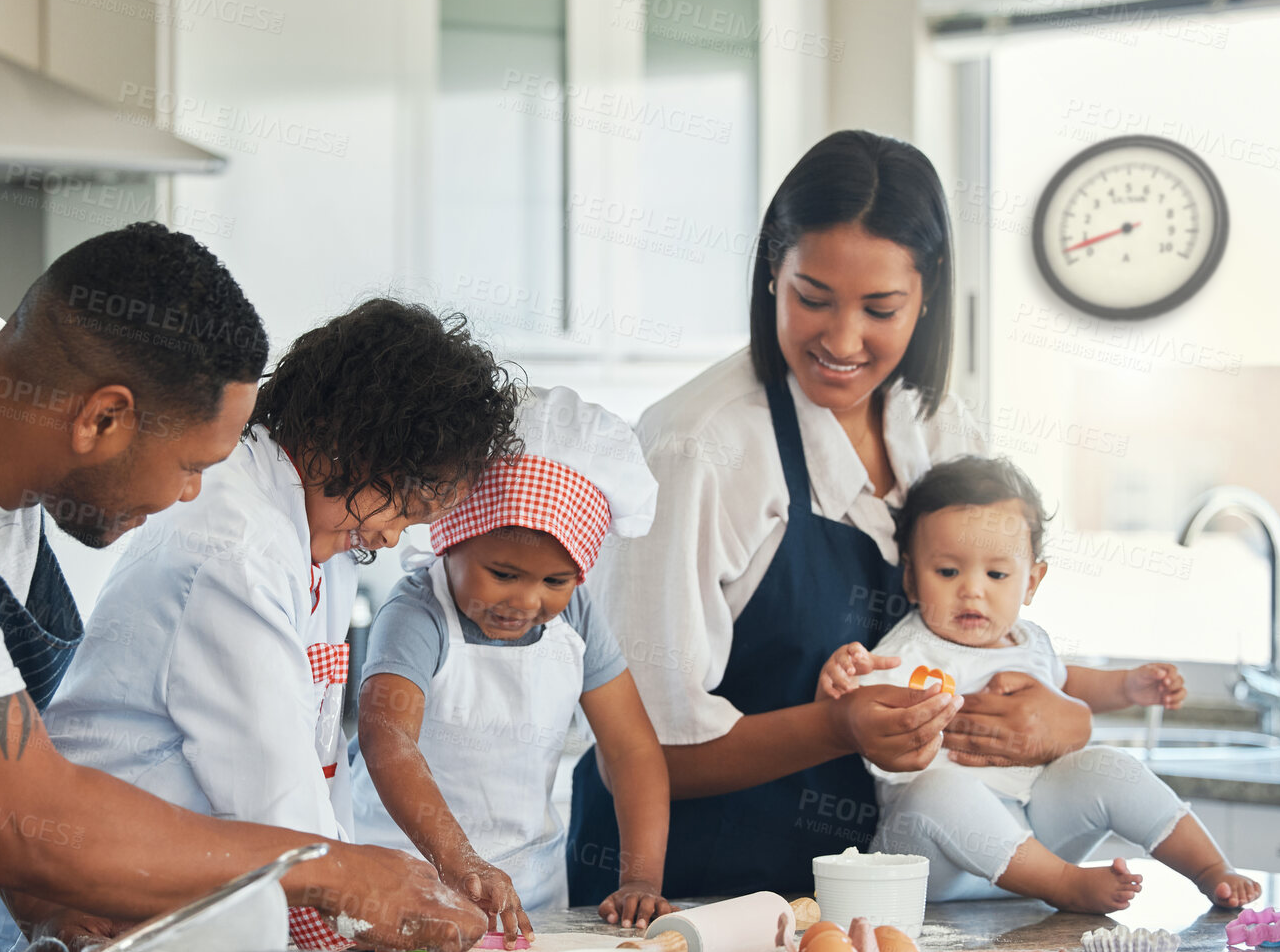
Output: 0.5,A
